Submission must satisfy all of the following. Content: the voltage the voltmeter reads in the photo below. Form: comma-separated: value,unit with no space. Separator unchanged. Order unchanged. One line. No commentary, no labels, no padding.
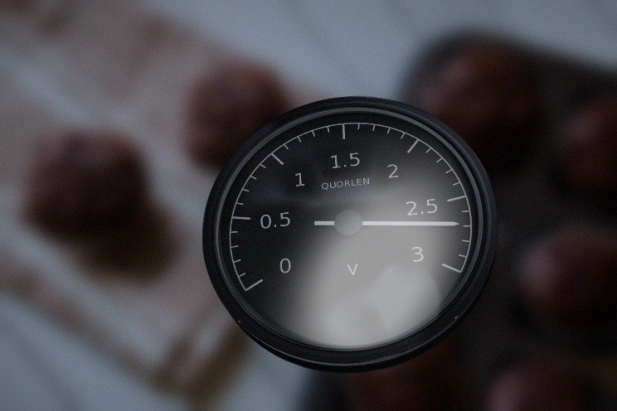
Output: 2.7,V
